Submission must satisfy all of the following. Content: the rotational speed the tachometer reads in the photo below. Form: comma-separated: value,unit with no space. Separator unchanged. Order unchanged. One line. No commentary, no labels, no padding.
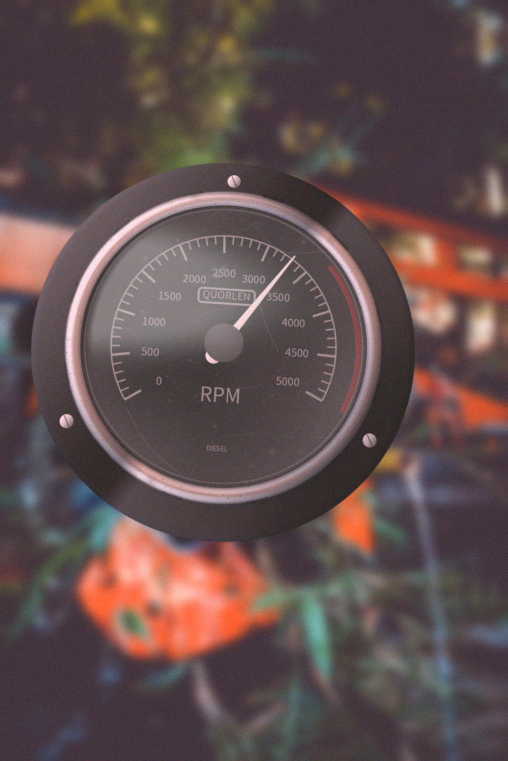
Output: 3300,rpm
